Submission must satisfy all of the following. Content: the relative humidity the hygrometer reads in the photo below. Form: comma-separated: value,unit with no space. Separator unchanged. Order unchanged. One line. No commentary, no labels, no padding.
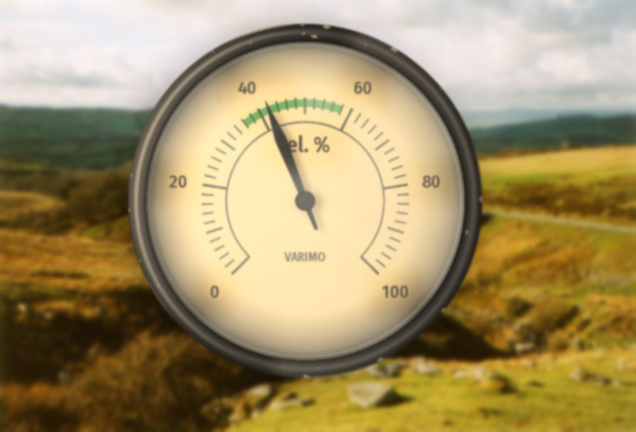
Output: 42,%
